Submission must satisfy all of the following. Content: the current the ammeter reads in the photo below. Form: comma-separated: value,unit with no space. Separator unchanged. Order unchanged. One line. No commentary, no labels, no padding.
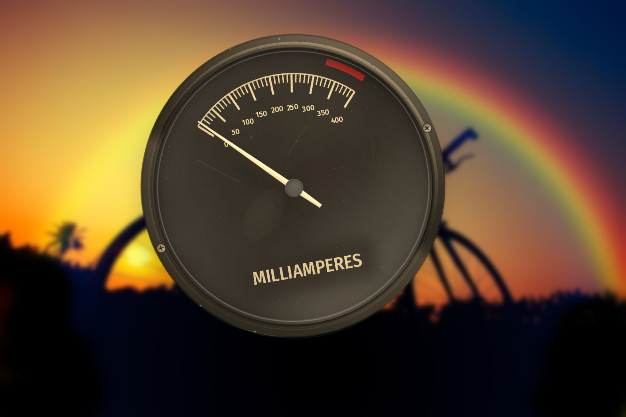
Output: 10,mA
